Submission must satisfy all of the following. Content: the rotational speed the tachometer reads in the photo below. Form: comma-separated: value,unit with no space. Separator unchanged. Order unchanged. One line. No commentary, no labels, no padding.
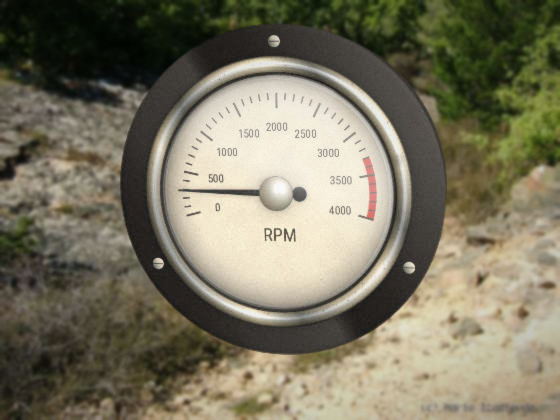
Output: 300,rpm
